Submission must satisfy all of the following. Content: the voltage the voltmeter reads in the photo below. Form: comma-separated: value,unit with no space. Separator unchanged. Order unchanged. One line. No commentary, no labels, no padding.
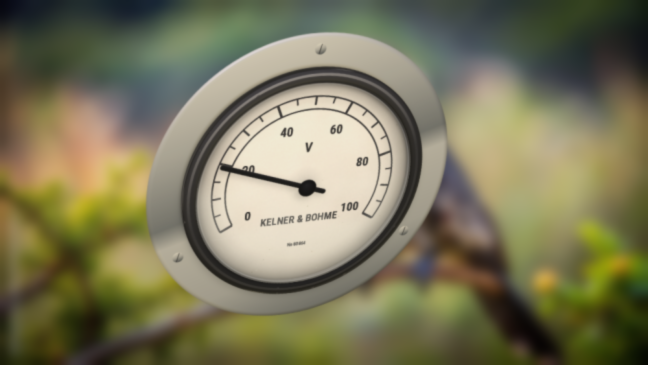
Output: 20,V
